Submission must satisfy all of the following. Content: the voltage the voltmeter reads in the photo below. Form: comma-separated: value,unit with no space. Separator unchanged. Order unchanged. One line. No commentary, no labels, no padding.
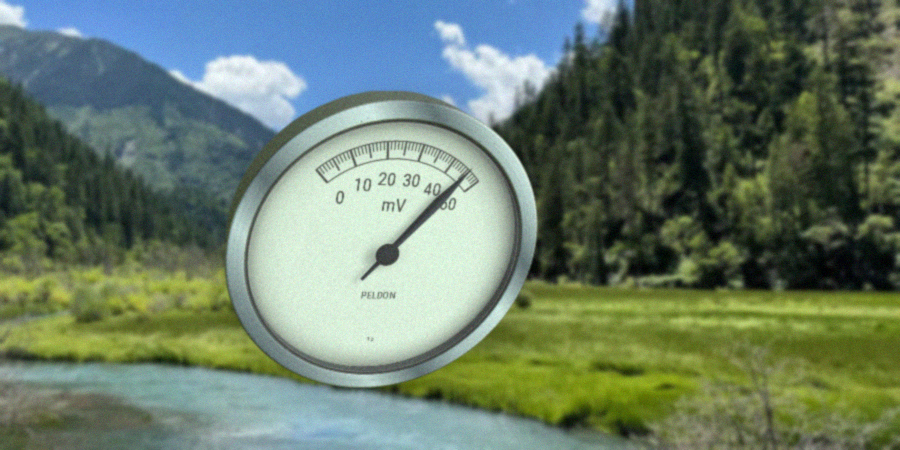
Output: 45,mV
